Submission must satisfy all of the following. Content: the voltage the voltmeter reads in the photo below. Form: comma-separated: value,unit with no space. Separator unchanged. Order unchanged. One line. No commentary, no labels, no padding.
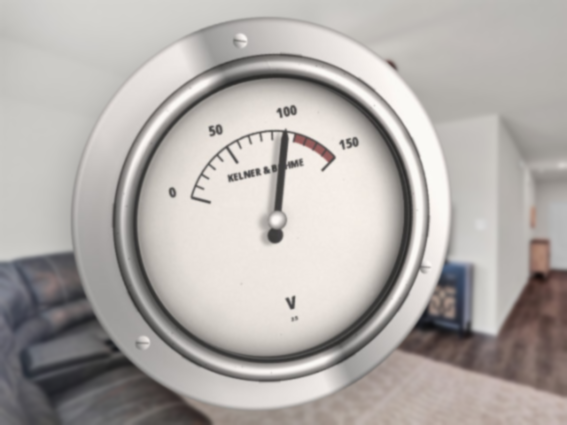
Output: 100,V
